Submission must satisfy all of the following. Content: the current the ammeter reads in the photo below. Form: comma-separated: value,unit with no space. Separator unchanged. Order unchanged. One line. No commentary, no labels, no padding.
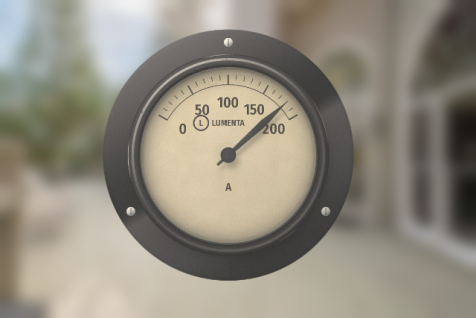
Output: 180,A
